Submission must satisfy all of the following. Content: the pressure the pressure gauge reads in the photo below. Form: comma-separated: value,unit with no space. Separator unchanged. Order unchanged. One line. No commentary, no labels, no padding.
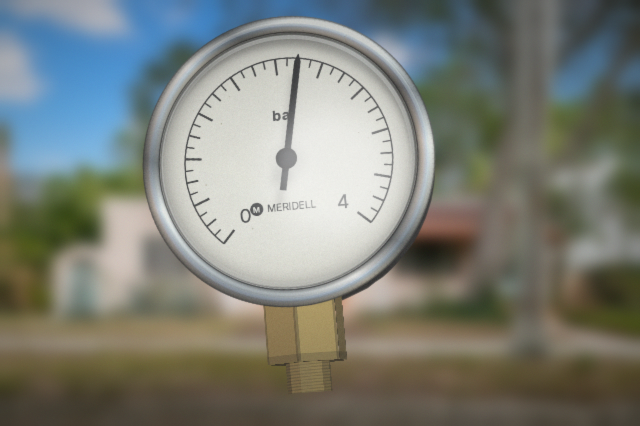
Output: 2.2,bar
